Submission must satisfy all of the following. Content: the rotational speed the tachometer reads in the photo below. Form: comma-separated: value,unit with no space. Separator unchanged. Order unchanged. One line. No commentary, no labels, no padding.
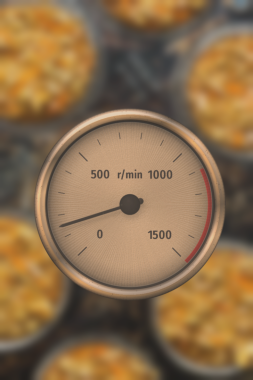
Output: 150,rpm
